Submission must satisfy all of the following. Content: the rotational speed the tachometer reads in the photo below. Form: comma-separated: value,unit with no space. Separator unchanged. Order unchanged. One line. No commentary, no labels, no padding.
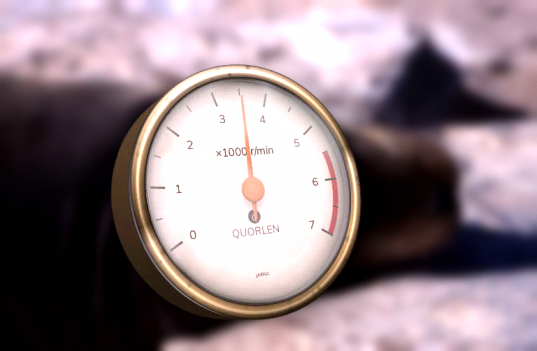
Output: 3500,rpm
